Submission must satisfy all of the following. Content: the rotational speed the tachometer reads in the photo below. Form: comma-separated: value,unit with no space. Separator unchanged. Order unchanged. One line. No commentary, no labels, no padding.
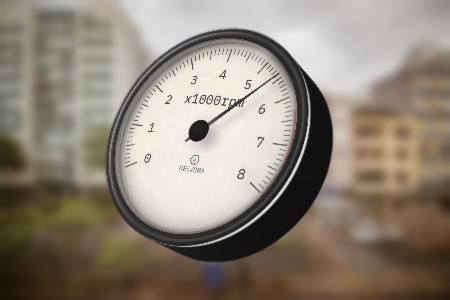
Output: 5500,rpm
